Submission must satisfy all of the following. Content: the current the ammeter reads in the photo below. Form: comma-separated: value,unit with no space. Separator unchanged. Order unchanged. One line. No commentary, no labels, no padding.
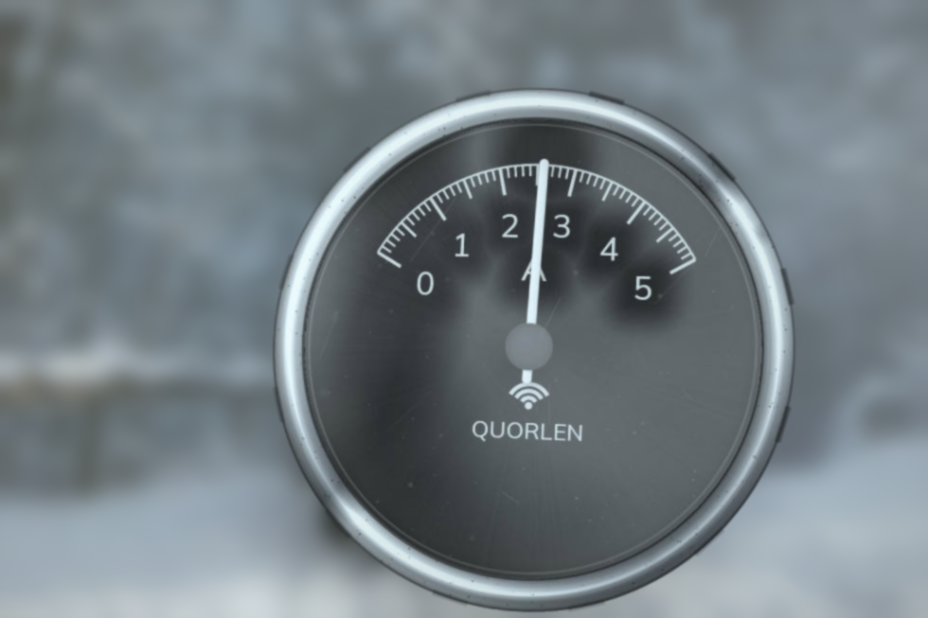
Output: 2.6,A
